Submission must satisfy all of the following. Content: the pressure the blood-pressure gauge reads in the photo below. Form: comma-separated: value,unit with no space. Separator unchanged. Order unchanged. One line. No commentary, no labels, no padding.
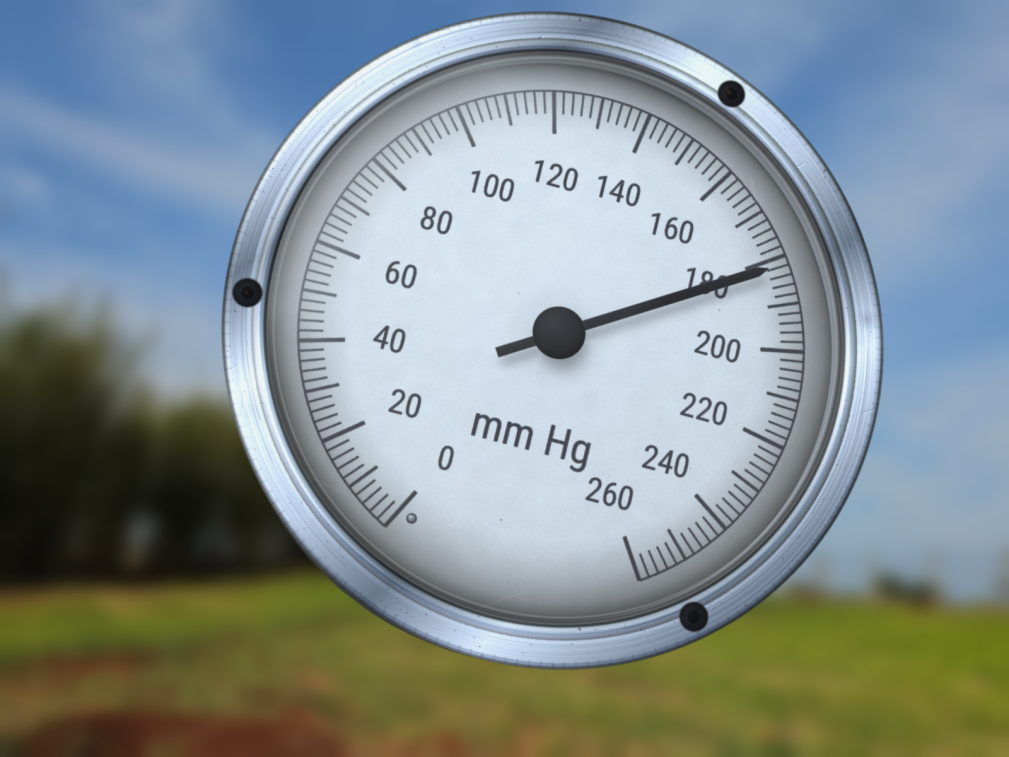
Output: 182,mmHg
